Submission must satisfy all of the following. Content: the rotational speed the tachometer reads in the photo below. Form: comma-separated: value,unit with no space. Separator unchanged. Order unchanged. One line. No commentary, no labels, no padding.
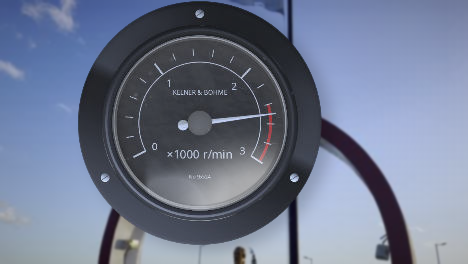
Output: 2500,rpm
